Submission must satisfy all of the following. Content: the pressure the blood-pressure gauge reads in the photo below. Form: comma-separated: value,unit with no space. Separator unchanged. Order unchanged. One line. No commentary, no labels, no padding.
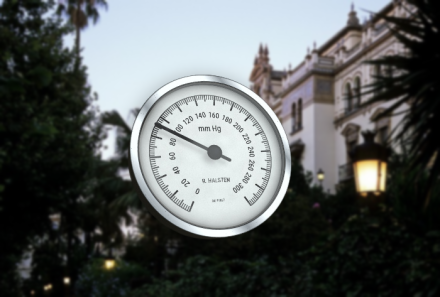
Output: 90,mmHg
